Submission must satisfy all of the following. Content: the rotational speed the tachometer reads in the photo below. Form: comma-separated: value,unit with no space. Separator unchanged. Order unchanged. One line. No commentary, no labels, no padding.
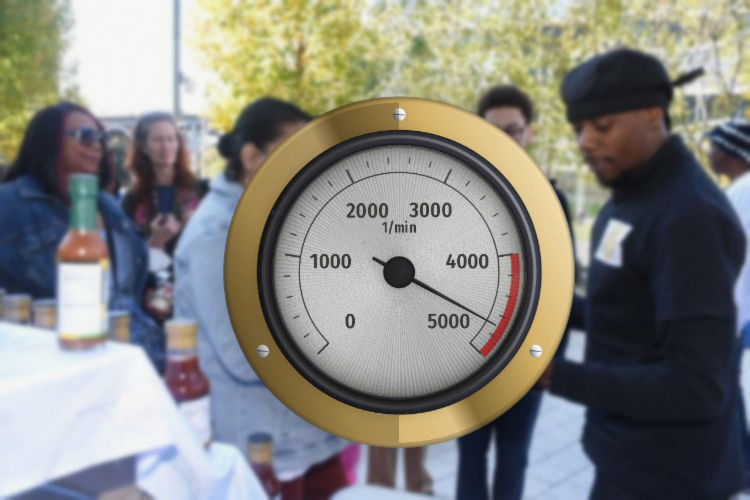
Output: 4700,rpm
